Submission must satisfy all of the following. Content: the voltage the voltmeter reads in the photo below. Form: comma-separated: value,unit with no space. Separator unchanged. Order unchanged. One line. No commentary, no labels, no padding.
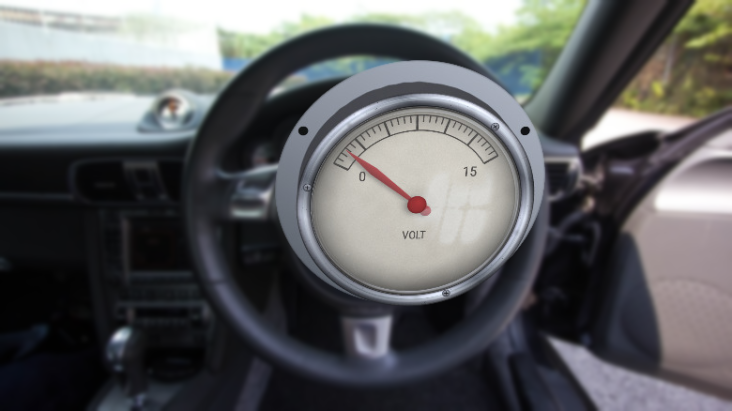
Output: 1.5,V
